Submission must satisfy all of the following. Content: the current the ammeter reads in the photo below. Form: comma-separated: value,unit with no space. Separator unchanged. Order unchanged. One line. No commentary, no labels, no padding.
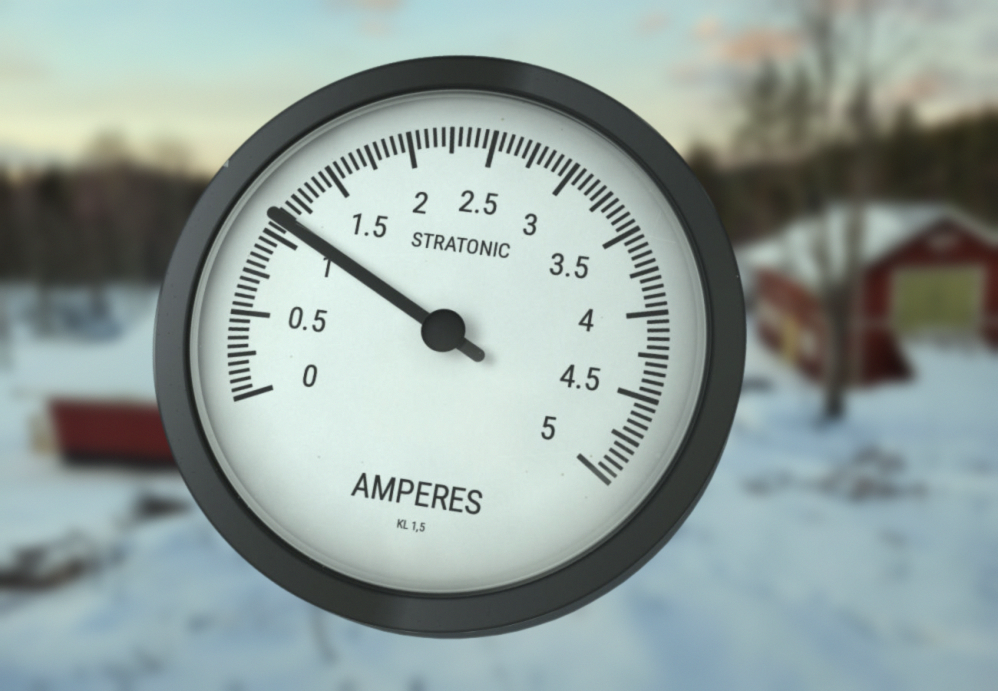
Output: 1.1,A
